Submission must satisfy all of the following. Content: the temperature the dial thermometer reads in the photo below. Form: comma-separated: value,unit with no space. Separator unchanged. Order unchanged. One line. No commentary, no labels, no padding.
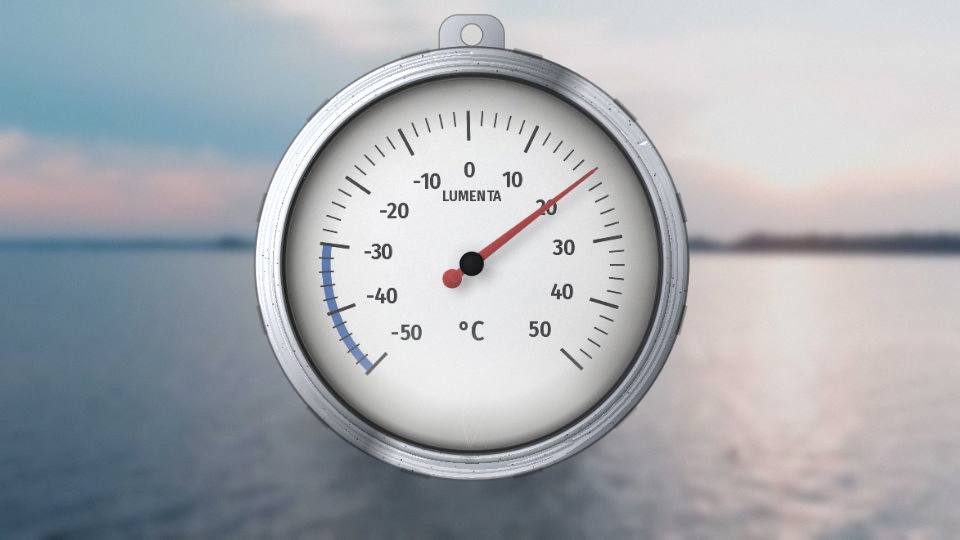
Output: 20,°C
